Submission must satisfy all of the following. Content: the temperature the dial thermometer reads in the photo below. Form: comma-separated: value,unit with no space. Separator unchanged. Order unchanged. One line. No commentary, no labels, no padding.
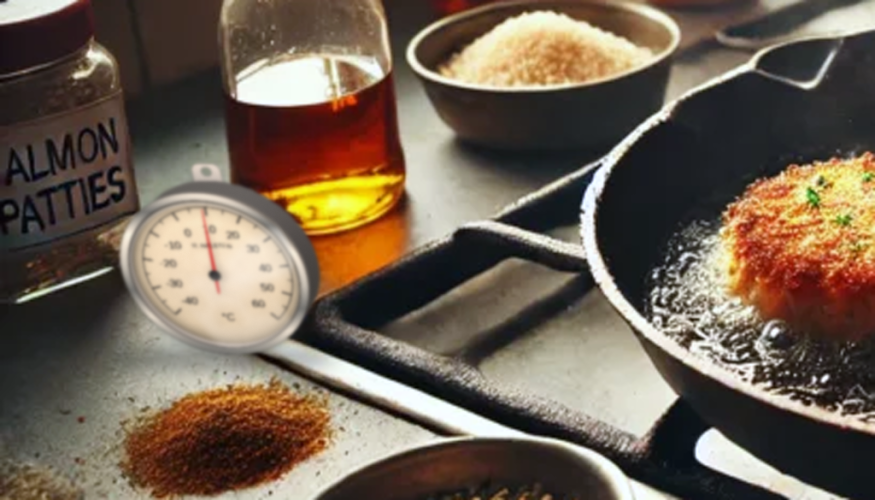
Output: 10,°C
